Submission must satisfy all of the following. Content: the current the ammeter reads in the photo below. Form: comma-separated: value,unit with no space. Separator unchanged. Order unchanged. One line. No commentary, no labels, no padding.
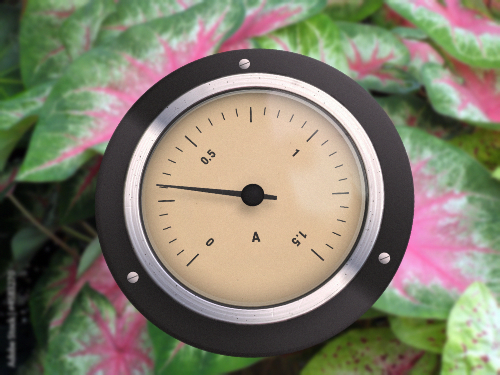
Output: 0.3,A
